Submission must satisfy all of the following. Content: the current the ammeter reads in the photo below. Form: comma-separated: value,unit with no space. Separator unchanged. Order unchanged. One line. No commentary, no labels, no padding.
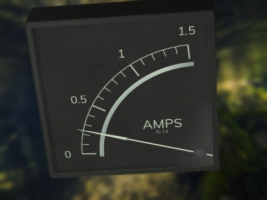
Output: 0.25,A
